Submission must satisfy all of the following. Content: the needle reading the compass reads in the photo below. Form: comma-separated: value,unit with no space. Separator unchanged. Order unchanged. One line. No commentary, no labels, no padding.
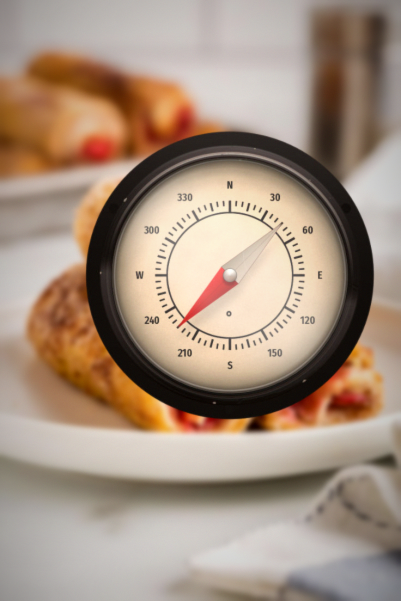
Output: 225,°
